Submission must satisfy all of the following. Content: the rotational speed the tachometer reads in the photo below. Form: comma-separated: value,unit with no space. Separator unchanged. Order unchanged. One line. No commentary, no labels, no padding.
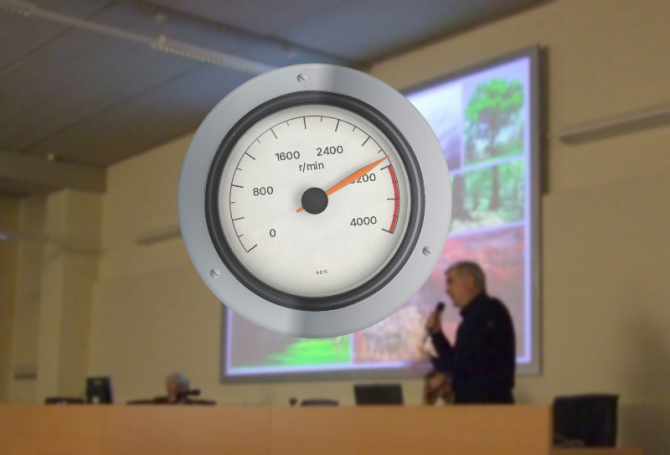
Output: 3100,rpm
